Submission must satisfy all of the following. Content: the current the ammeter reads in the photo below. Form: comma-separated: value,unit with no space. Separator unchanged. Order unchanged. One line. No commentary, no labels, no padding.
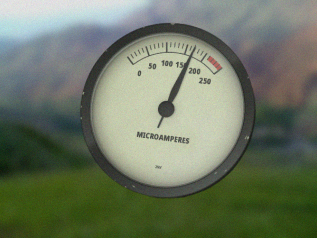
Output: 170,µA
